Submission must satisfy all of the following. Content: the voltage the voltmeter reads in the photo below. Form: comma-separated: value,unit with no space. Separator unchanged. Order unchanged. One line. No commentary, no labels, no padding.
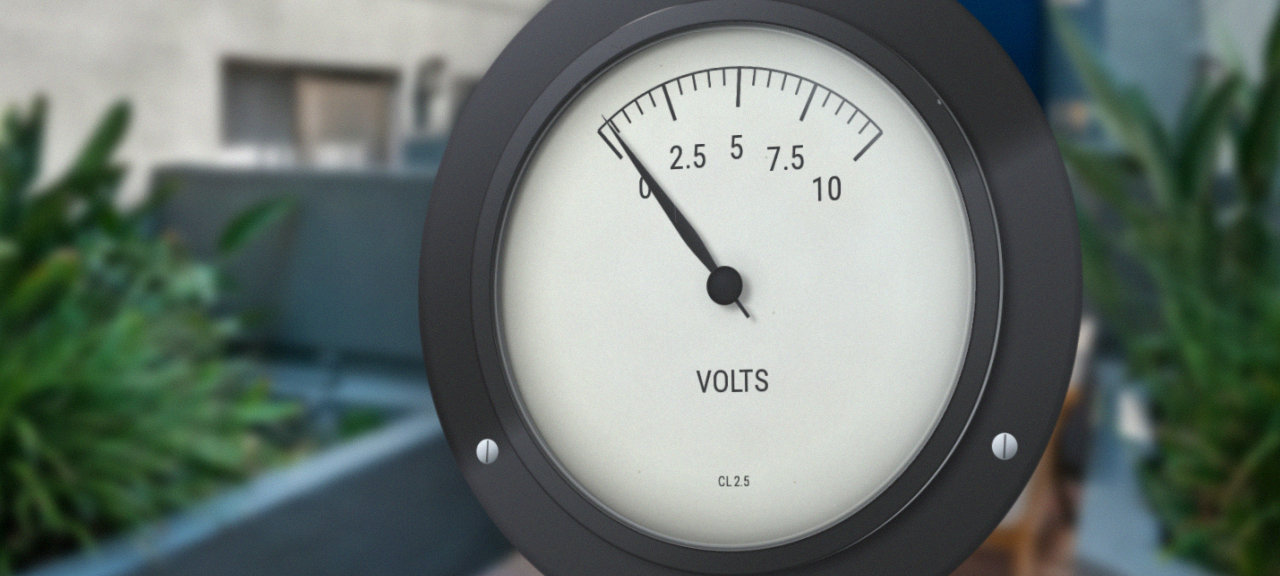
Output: 0.5,V
